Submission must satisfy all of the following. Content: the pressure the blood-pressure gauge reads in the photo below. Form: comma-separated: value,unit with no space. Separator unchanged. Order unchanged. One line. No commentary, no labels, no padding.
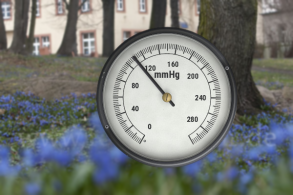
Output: 110,mmHg
